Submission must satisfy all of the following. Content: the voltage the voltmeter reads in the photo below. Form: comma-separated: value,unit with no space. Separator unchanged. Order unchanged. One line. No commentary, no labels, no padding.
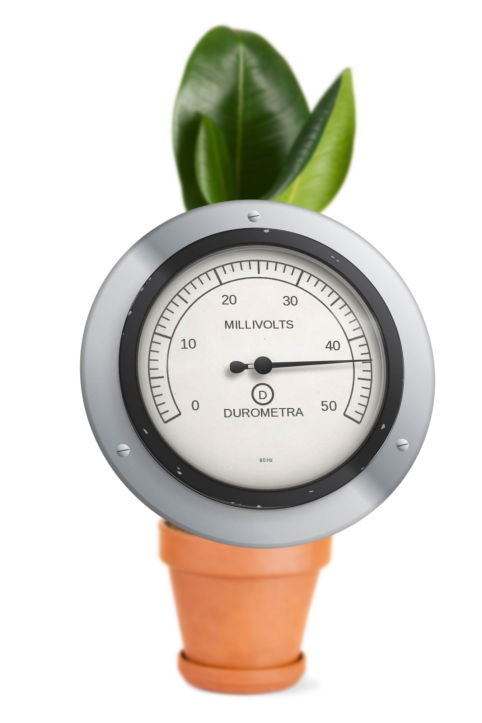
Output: 43,mV
